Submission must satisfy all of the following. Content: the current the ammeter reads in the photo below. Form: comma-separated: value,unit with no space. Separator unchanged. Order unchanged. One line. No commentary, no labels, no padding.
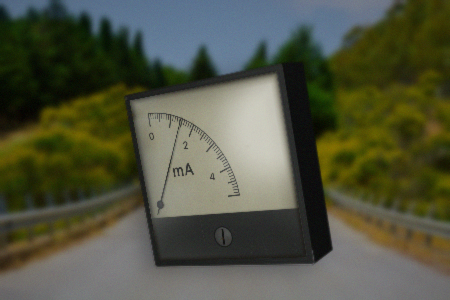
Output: 1.5,mA
